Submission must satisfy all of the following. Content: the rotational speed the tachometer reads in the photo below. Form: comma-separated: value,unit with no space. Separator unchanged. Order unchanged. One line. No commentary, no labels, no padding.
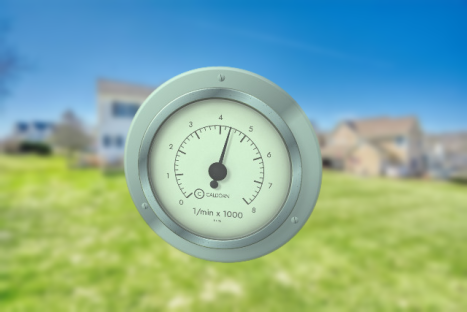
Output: 4400,rpm
